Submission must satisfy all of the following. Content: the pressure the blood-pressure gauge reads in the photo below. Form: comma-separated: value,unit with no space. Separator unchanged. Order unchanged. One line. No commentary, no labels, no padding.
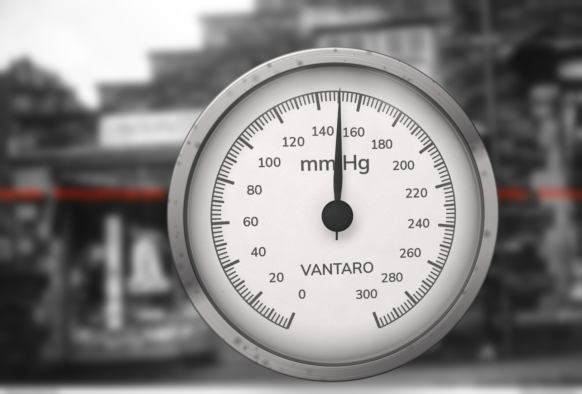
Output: 150,mmHg
